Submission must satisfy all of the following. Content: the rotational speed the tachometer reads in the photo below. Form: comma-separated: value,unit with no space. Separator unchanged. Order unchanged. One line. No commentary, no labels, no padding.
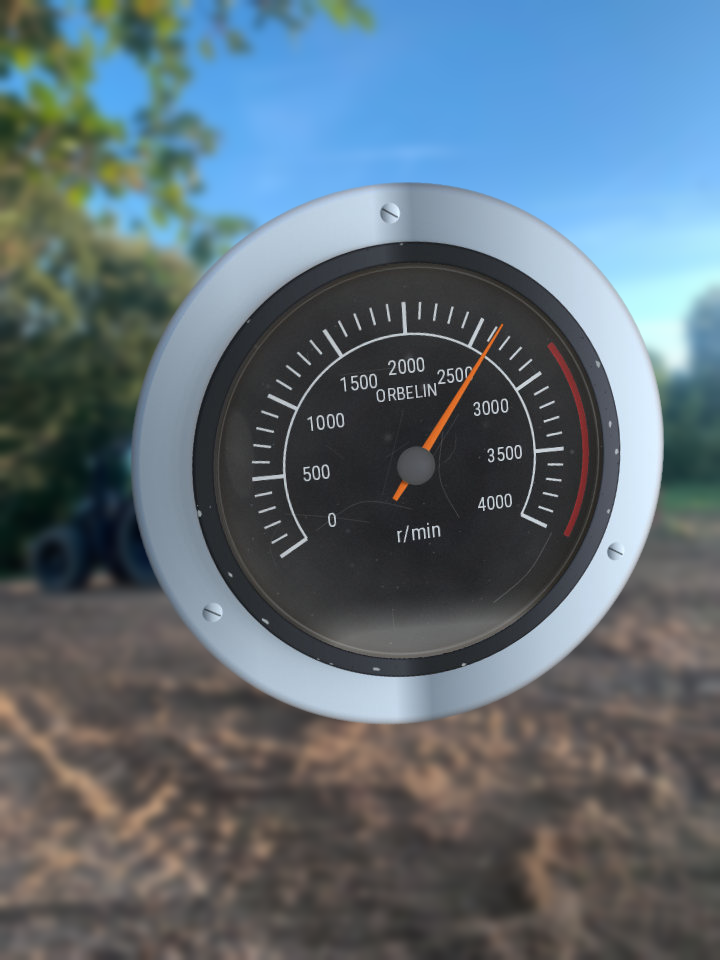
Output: 2600,rpm
